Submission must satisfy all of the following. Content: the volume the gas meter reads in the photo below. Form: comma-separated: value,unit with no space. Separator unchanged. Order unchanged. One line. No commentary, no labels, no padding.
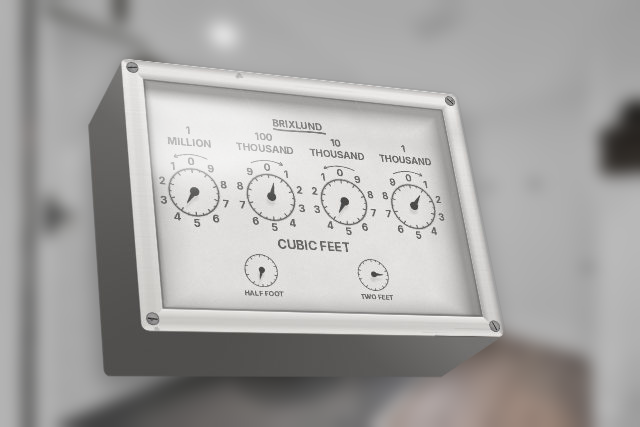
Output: 404100,ft³
